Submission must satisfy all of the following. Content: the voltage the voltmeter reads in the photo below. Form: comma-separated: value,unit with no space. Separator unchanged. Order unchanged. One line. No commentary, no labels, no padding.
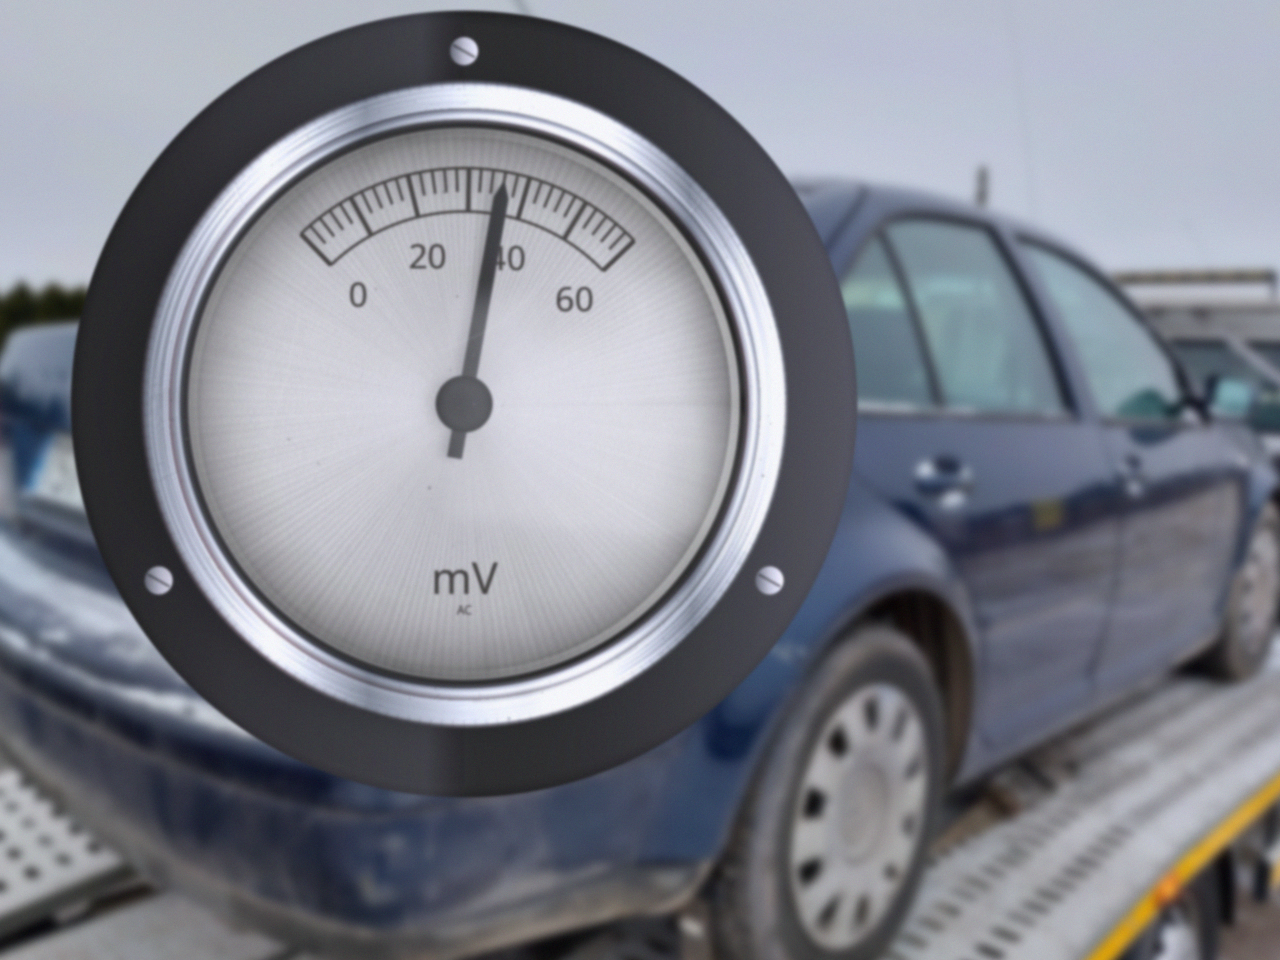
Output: 36,mV
